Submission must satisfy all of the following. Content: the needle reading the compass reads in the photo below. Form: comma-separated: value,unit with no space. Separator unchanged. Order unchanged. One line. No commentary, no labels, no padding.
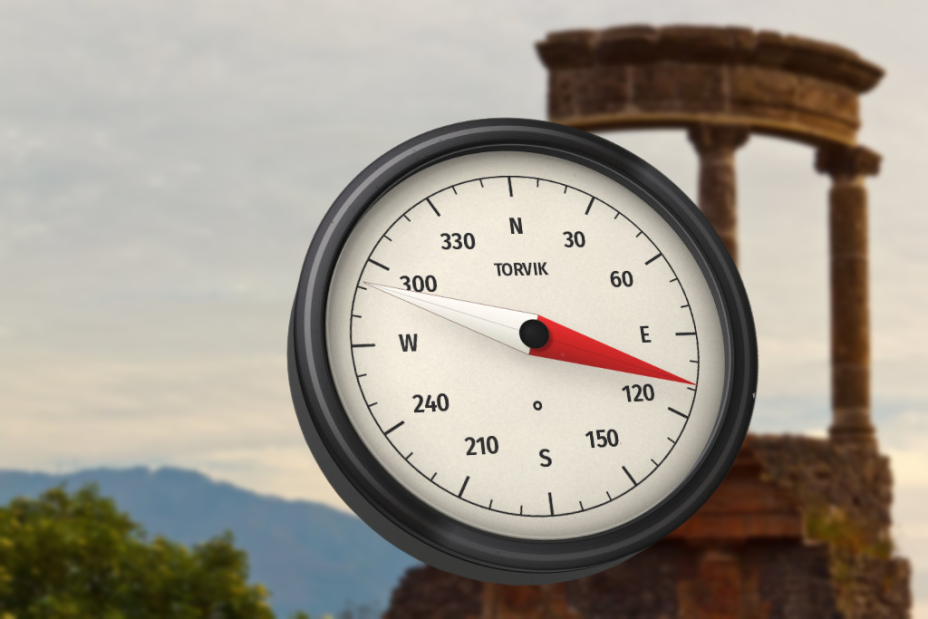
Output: 110,°
